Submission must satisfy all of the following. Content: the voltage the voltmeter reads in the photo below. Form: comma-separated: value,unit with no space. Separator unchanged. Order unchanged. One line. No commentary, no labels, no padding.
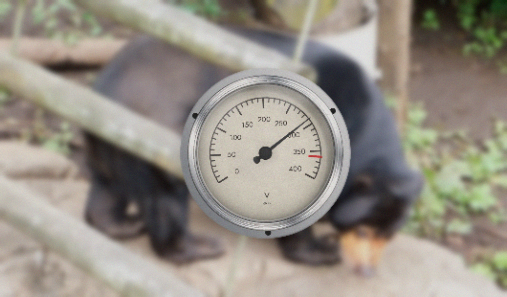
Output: 290,V
